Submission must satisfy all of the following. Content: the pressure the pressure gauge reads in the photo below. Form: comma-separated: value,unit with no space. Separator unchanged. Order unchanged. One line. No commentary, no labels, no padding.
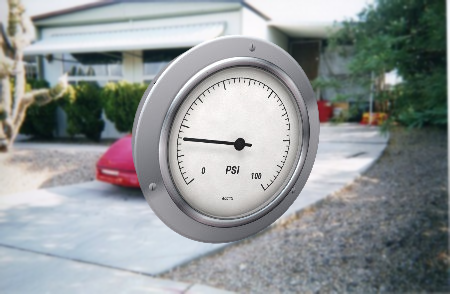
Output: 16,psi
